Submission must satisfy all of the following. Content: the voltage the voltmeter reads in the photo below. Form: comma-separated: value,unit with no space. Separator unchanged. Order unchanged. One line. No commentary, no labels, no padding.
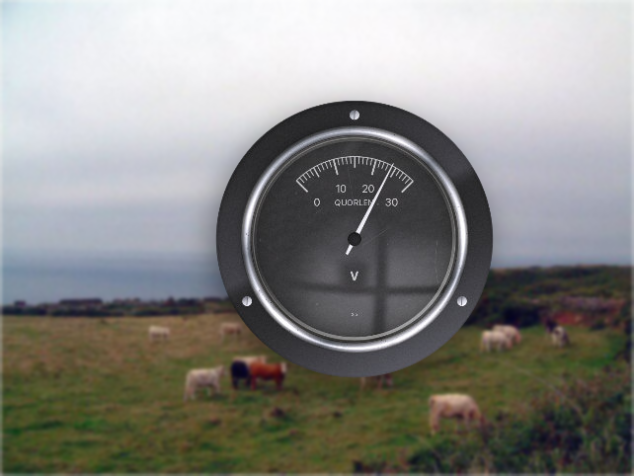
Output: 24,V
